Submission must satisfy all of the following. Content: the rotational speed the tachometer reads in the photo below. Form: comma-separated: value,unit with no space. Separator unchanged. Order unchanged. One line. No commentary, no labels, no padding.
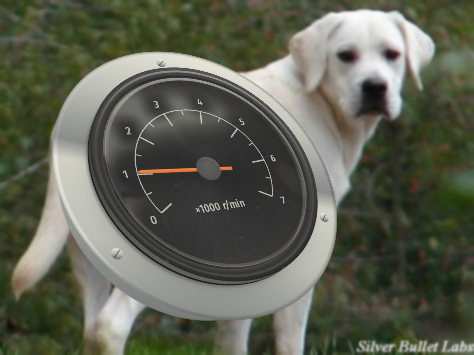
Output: 1000,rpm
